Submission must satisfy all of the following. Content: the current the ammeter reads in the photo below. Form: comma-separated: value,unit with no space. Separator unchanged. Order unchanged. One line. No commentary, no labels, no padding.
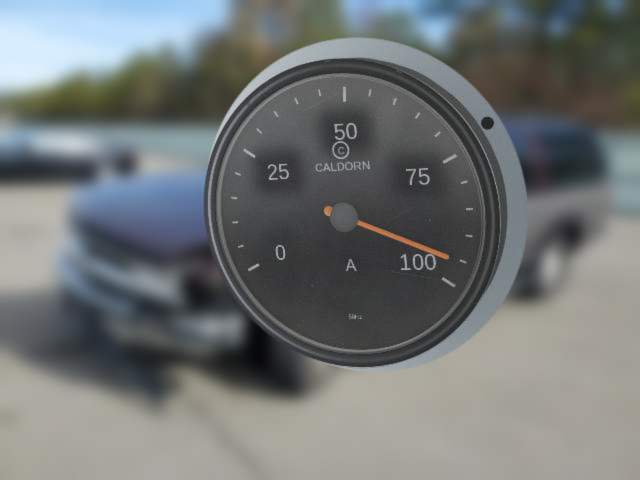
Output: 95,A
